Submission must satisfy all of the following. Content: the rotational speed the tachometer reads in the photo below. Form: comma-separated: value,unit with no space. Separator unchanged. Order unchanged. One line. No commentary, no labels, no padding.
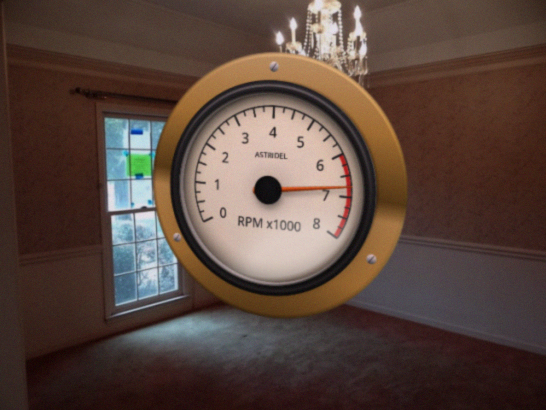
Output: 6750,rpm
